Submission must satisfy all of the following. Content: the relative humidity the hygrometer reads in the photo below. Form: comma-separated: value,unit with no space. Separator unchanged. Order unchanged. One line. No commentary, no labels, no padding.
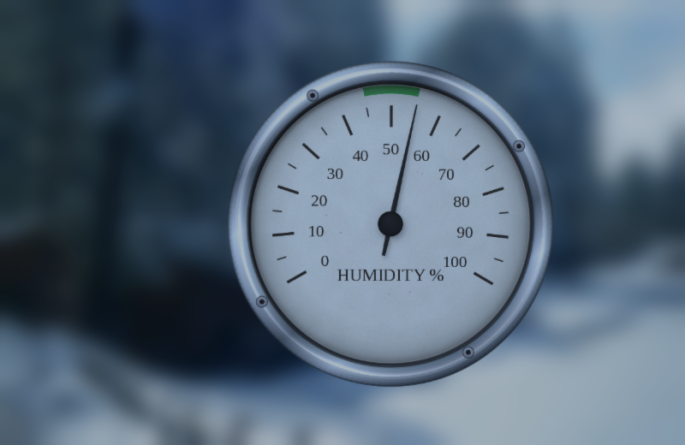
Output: 55,%
